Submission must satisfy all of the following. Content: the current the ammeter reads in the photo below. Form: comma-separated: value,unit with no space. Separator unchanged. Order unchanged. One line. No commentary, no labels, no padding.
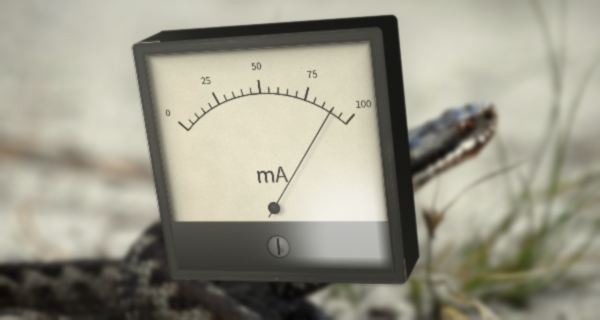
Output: 90,mA
